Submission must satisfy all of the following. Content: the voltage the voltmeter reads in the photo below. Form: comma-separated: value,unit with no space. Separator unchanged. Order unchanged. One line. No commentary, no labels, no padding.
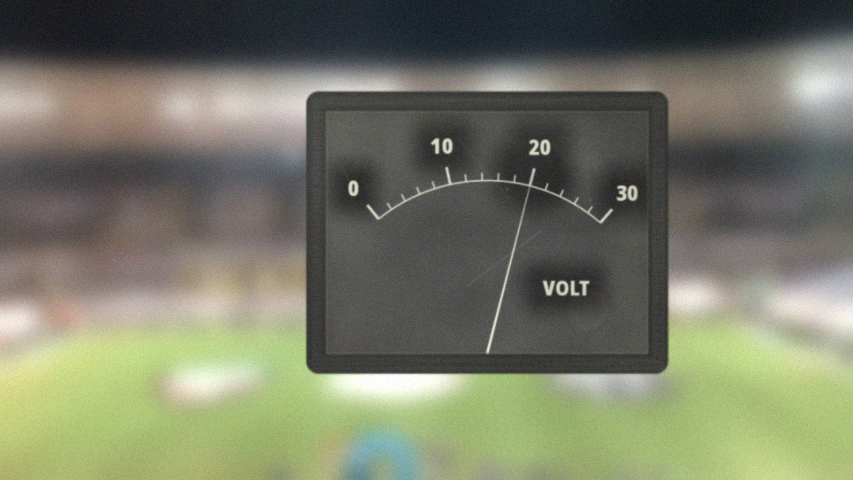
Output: 20,V
